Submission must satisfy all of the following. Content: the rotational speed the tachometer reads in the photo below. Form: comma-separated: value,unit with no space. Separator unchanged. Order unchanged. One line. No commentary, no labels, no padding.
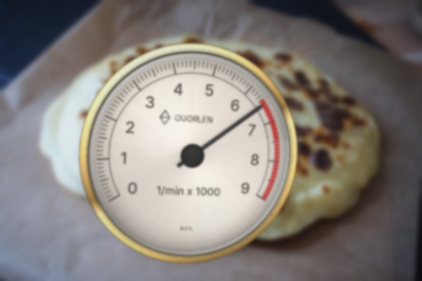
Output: 6500,rpm
